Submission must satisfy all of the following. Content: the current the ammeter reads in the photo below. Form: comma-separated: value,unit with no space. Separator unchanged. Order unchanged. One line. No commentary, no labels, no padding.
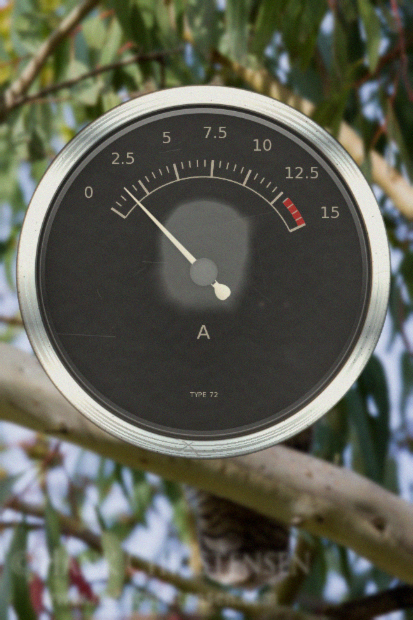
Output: 1.5,A
